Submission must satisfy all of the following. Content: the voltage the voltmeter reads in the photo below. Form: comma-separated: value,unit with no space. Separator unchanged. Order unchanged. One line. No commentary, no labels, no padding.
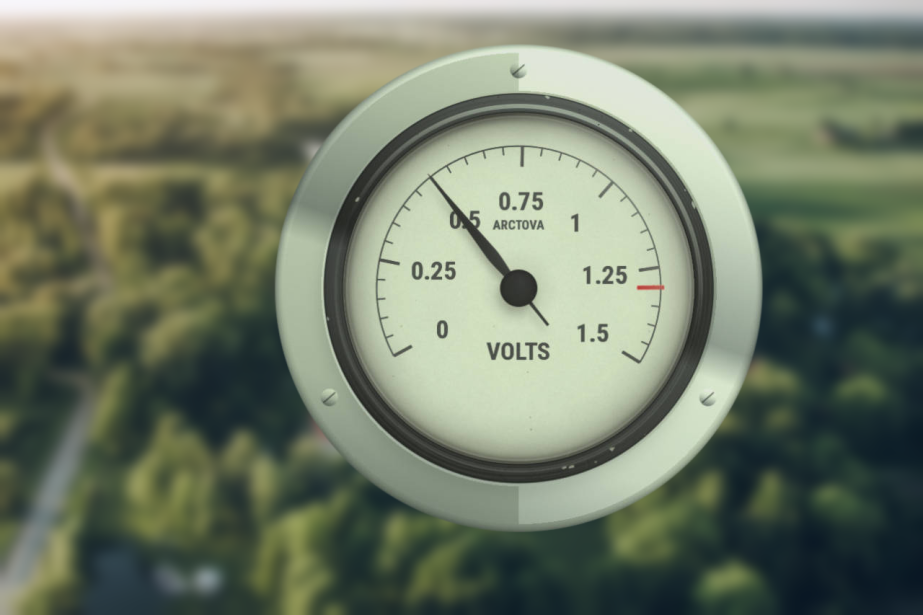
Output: 0.5,V
